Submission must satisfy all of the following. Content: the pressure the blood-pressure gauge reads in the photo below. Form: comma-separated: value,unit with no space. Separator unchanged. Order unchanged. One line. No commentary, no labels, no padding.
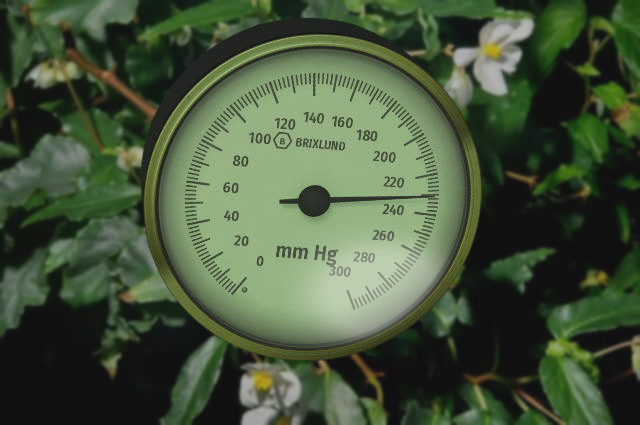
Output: 230,mmHg
